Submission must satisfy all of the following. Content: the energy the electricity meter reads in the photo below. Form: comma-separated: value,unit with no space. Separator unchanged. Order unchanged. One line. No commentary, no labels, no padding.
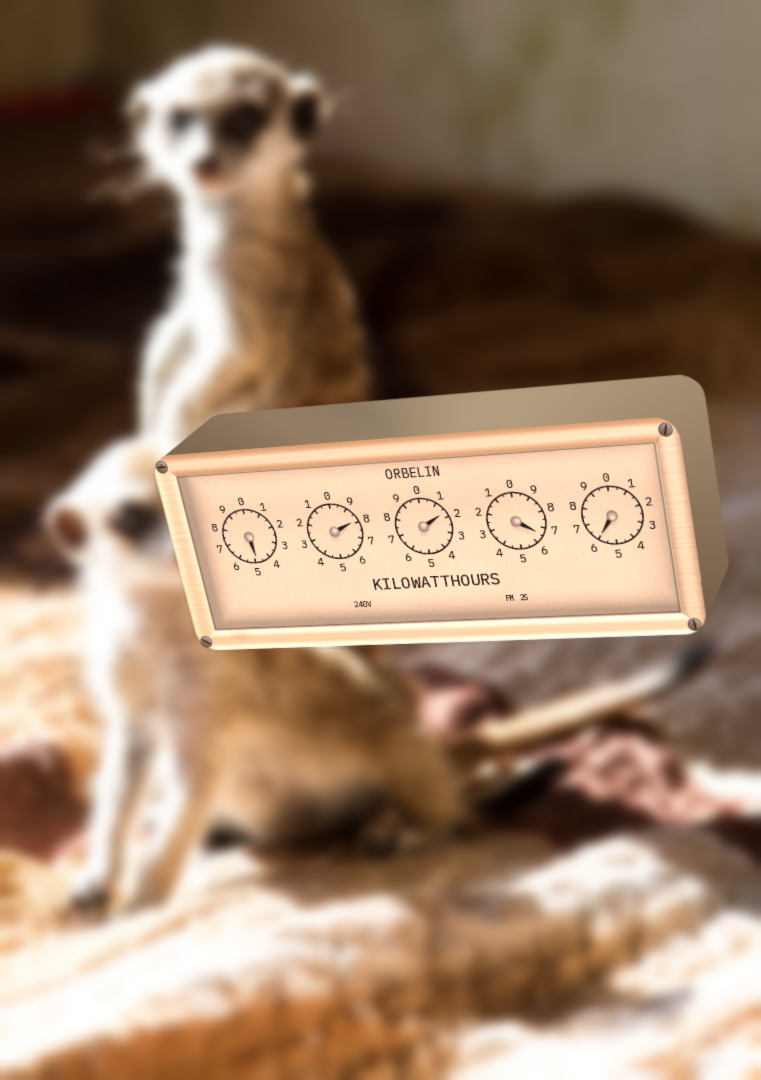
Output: 48166,kWh
